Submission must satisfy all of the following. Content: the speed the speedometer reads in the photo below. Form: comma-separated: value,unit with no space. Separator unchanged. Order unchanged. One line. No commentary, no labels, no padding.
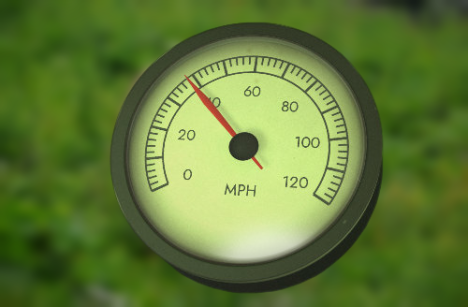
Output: 38,mph
